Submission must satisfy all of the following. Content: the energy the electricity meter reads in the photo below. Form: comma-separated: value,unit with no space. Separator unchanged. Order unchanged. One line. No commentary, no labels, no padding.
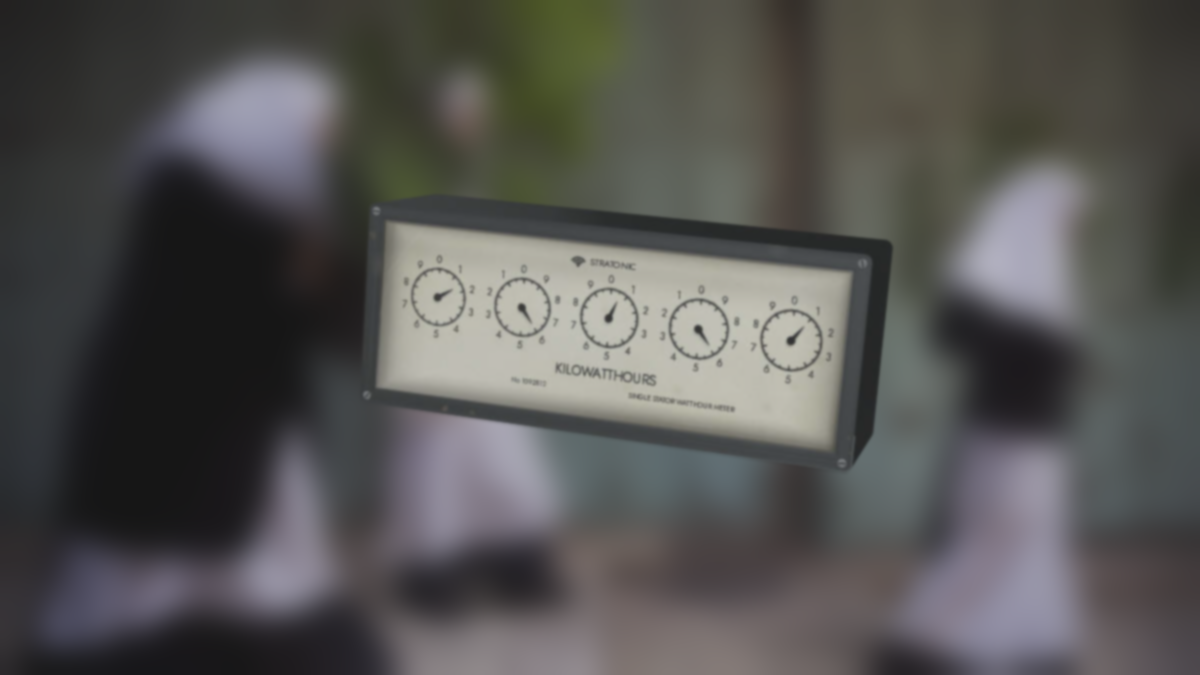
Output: 16061,kWh
